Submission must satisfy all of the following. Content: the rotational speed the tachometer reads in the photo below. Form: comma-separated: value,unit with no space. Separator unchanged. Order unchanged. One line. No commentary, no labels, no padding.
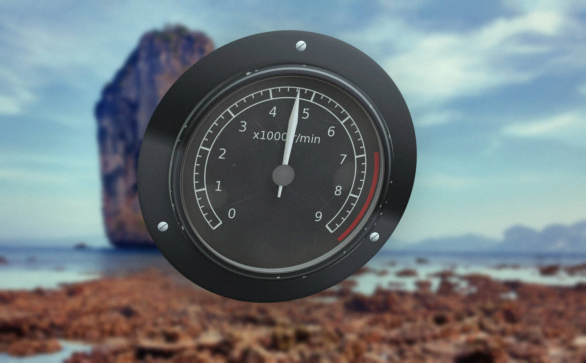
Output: 4600,rpm
